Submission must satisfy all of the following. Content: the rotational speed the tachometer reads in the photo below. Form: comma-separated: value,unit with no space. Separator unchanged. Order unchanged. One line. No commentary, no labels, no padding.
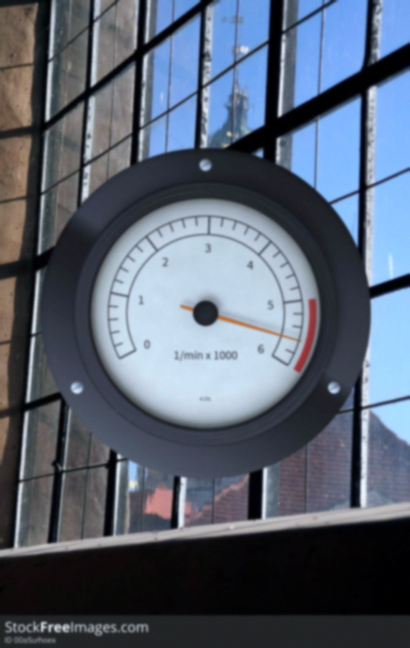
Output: 5600,rpm
